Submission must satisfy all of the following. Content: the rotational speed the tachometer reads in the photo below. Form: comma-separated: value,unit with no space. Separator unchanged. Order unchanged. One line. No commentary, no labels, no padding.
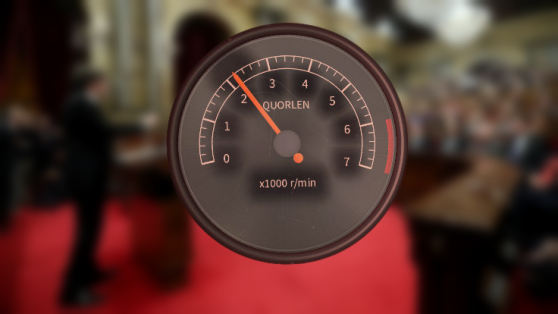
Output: 2200,rpm
